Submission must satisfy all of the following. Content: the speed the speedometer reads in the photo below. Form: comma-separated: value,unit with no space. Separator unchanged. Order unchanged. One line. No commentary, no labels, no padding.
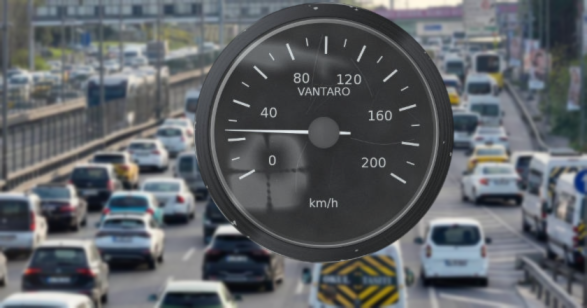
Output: 25,km/h
